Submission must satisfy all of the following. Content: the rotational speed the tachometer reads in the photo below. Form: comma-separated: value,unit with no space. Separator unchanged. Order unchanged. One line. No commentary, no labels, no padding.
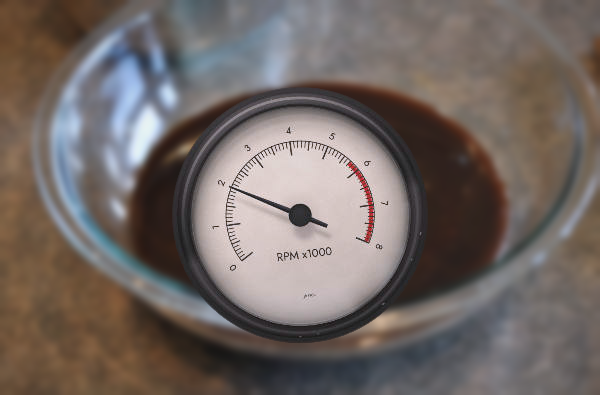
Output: 2000,rpm
